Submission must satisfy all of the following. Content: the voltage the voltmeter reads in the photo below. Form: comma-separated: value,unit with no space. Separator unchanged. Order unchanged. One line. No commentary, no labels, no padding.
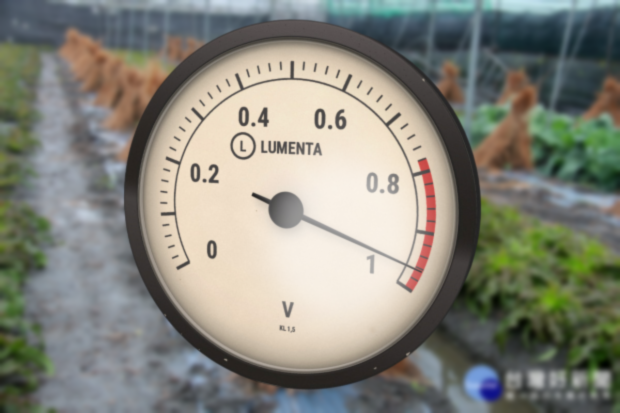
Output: 0.96,V
